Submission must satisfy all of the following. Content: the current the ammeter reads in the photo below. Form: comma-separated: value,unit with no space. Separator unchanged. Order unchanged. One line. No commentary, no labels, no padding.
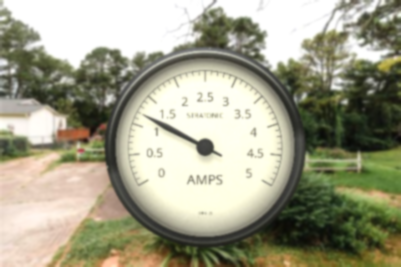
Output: 1.2,A
